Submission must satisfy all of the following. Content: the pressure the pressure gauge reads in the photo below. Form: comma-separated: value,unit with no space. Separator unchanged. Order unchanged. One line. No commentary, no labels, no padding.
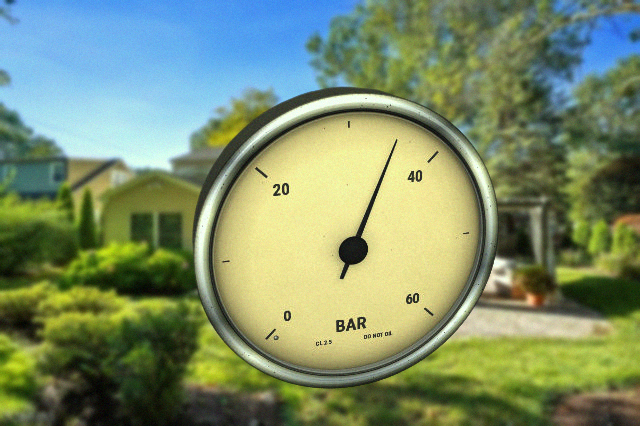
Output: 35,bar
